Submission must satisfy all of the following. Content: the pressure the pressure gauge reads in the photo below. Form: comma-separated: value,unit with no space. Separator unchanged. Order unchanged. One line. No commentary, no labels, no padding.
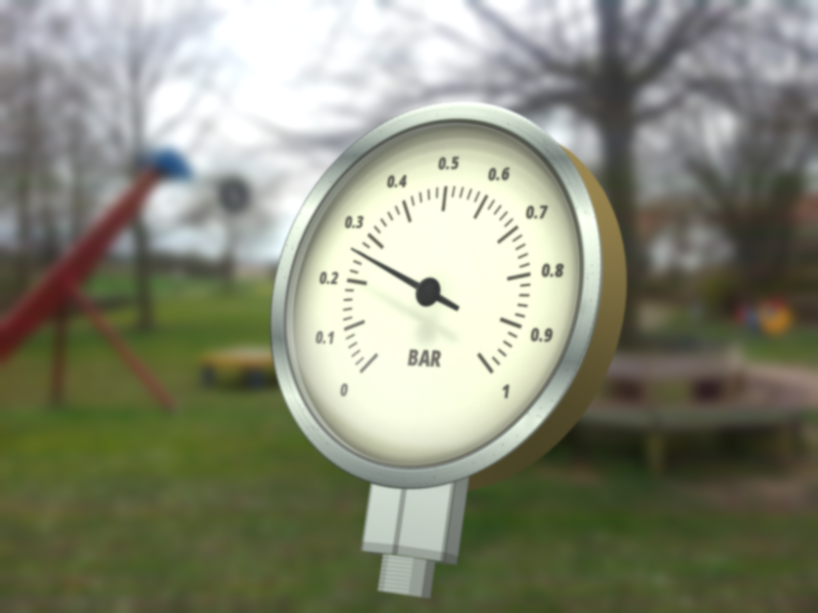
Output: 0.26,bar
